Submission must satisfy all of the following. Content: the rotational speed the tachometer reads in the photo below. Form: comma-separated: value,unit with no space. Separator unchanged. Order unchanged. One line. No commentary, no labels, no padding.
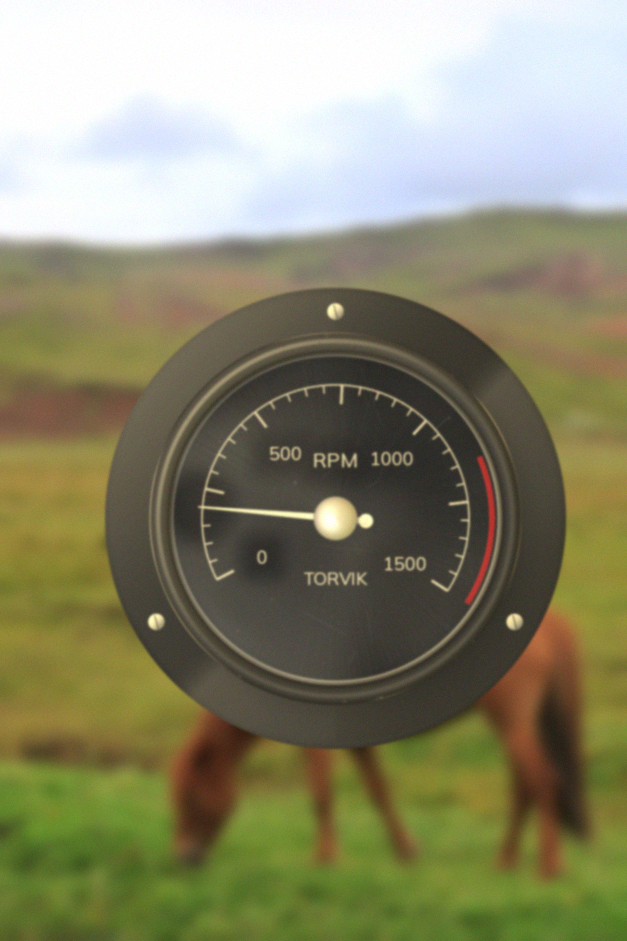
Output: 200,rpm
